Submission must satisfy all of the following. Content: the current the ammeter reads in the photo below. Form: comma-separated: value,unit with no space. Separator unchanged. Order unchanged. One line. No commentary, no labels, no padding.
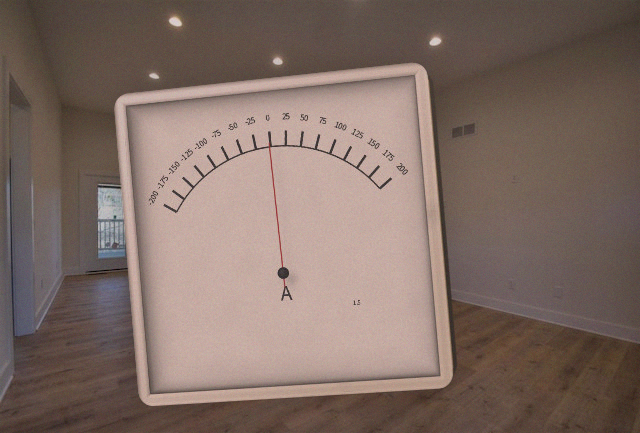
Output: 0,A
